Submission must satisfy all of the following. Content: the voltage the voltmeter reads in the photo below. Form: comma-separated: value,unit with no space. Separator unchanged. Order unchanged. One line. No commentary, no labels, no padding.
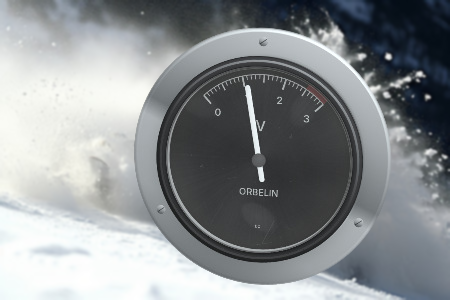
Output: 1.1,V
